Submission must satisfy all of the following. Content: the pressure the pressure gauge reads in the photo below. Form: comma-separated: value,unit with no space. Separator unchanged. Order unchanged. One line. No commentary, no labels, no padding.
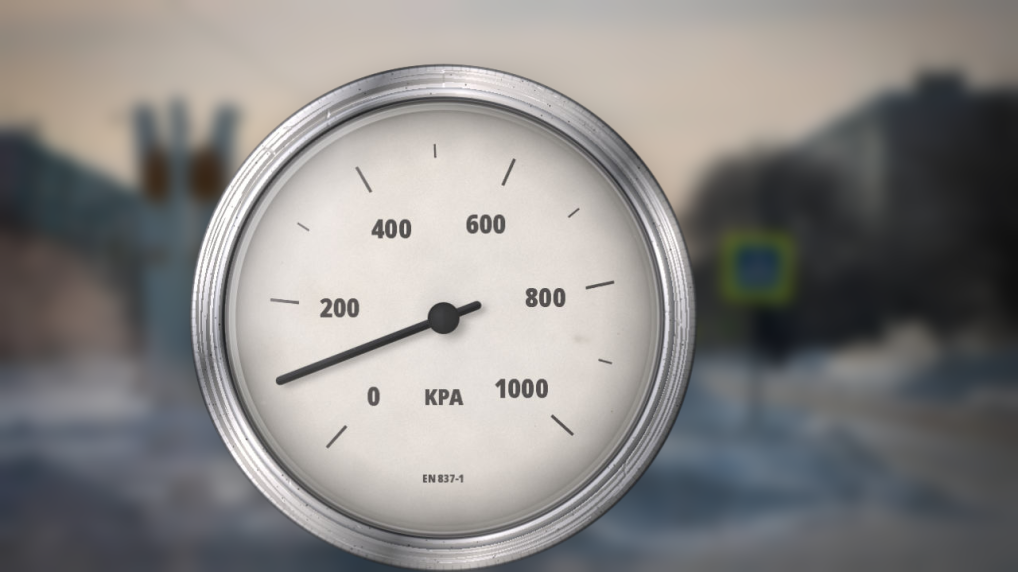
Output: 100,kPa
